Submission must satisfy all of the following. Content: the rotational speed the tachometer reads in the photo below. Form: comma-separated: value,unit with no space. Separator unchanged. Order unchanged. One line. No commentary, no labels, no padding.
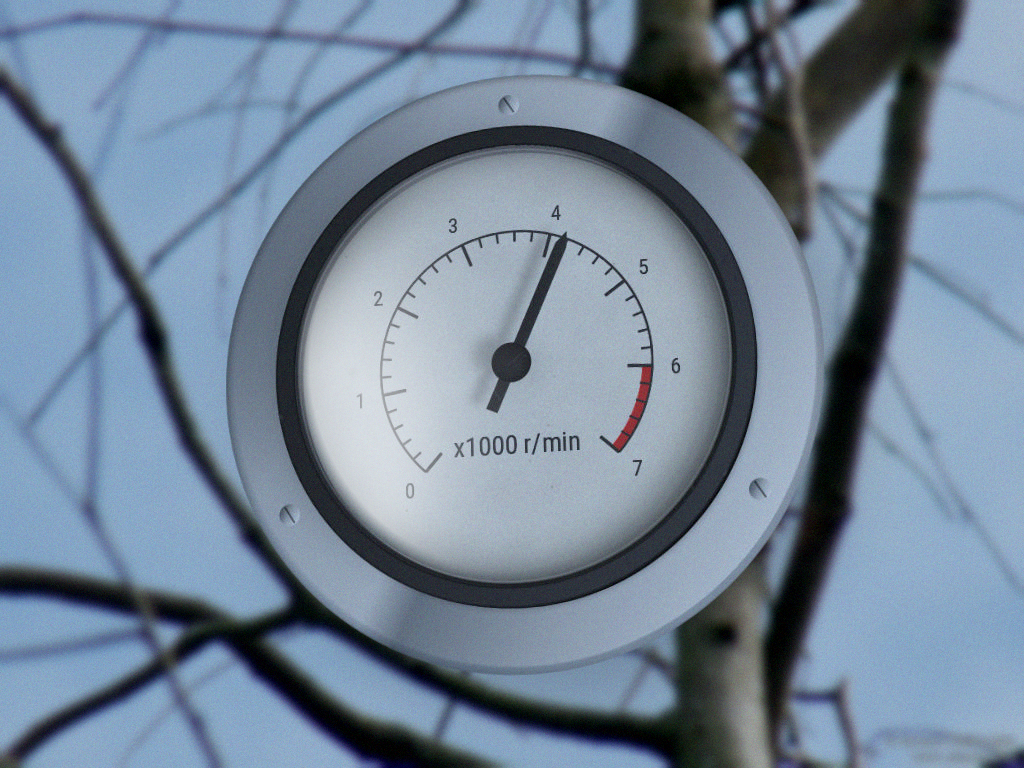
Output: 4200,rpm
